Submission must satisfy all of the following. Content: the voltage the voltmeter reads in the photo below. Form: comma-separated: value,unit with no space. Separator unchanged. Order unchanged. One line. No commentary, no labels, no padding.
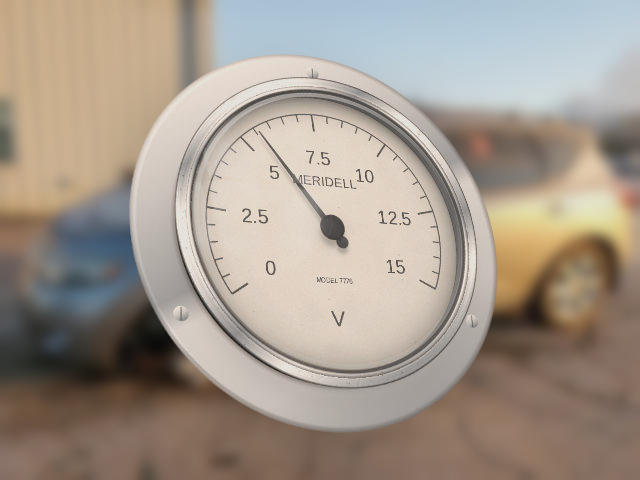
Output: 5.5,V
